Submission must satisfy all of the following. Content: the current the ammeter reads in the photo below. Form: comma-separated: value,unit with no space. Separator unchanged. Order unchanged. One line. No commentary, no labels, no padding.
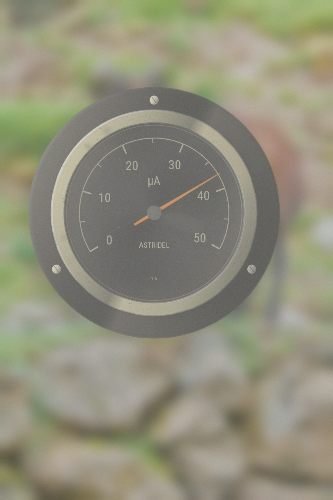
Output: 37.5,µA
